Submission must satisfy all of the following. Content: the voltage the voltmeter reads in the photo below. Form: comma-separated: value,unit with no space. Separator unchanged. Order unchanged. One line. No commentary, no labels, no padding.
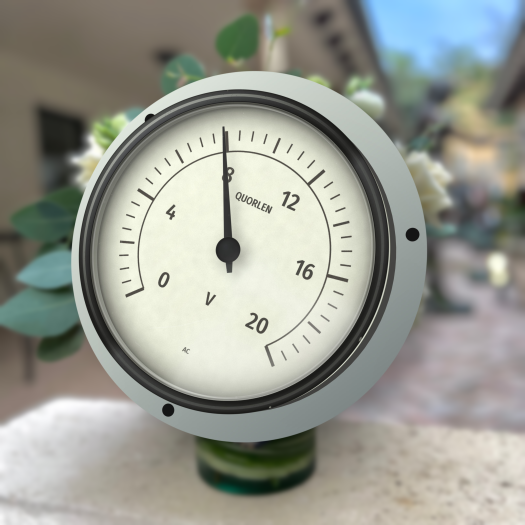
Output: 8,V
